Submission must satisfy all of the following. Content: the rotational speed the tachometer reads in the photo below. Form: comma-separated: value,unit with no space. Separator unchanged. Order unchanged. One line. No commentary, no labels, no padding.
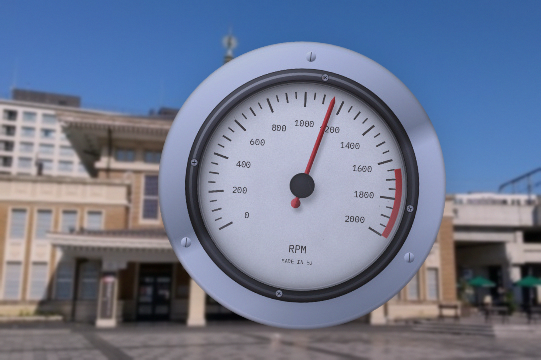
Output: 1150,rpm
